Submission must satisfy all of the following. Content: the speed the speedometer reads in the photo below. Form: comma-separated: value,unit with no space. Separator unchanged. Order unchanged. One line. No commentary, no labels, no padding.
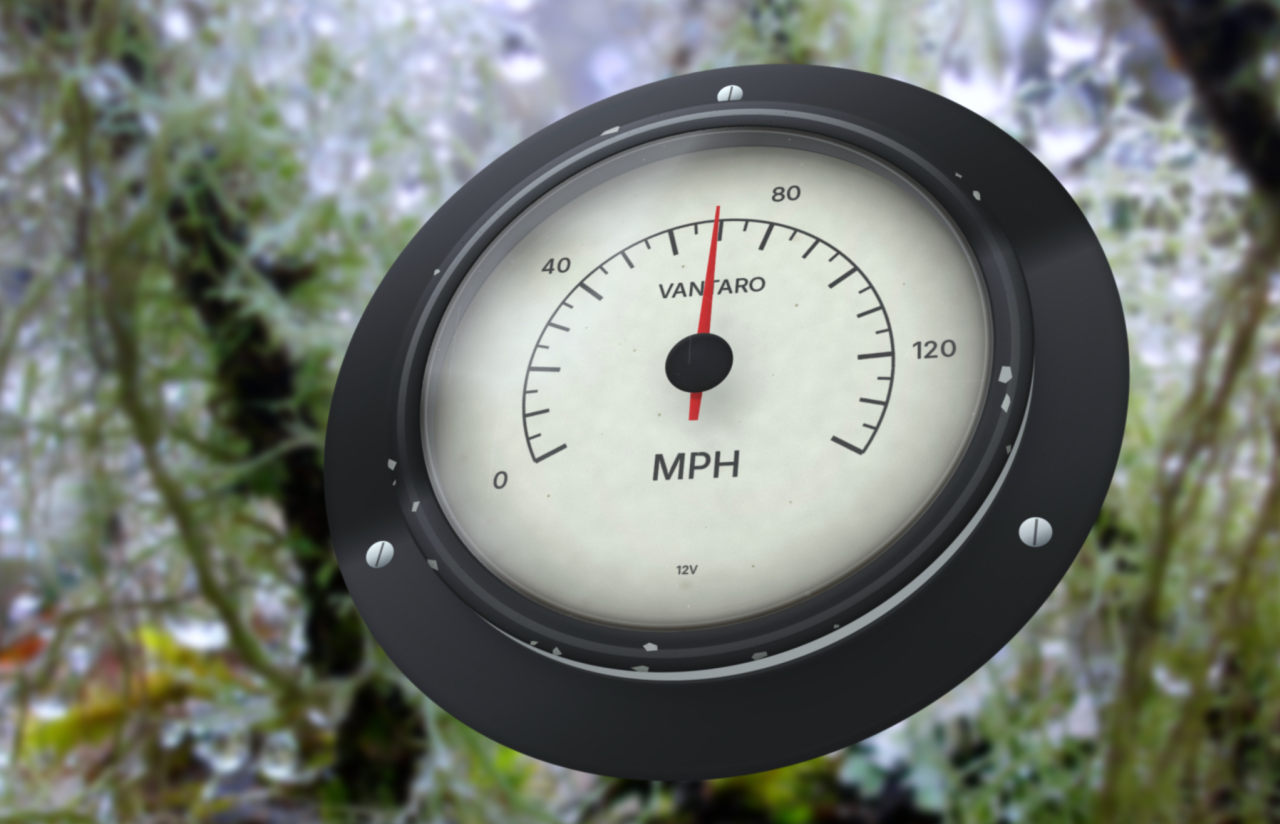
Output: 70,mph
